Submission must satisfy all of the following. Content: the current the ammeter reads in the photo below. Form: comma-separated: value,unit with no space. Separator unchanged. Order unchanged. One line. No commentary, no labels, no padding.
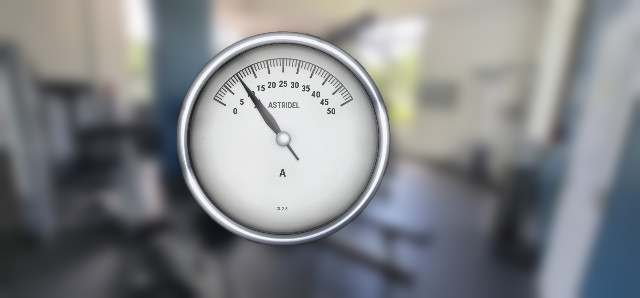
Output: 10,A
